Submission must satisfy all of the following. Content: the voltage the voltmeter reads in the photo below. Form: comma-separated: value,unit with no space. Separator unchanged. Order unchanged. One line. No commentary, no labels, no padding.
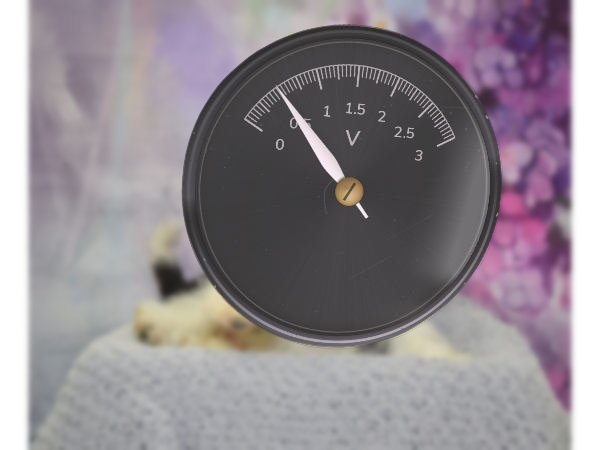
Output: 0.5,V
